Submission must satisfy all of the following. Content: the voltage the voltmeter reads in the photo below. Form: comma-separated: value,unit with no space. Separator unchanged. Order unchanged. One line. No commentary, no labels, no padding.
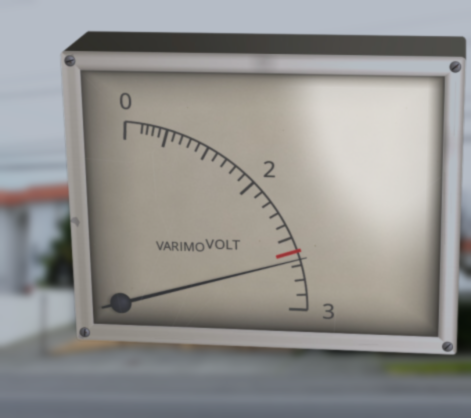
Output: 2.65,V
